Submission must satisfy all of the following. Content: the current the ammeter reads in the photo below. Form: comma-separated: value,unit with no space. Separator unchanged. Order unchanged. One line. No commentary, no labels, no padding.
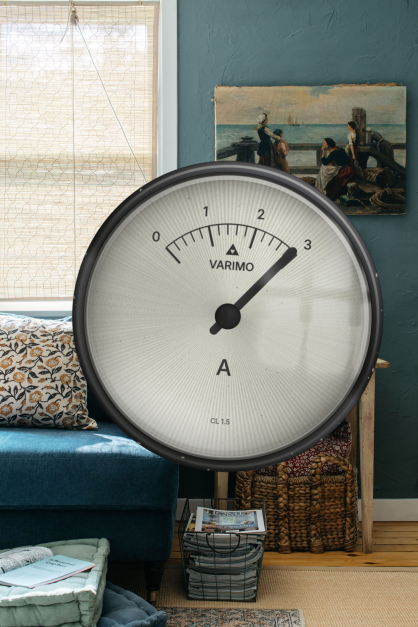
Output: 2.9,A
